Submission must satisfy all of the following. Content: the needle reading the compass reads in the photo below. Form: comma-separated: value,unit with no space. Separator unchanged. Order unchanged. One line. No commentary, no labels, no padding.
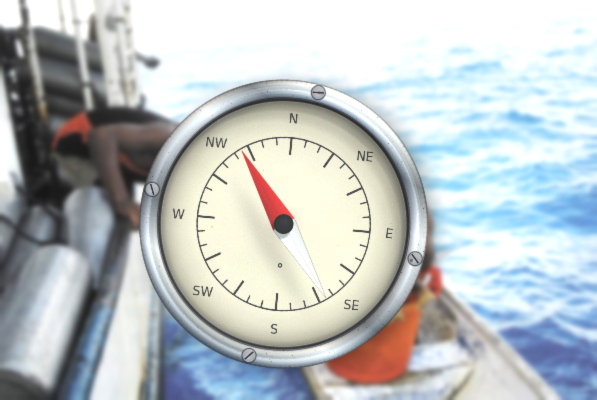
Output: 325,°
